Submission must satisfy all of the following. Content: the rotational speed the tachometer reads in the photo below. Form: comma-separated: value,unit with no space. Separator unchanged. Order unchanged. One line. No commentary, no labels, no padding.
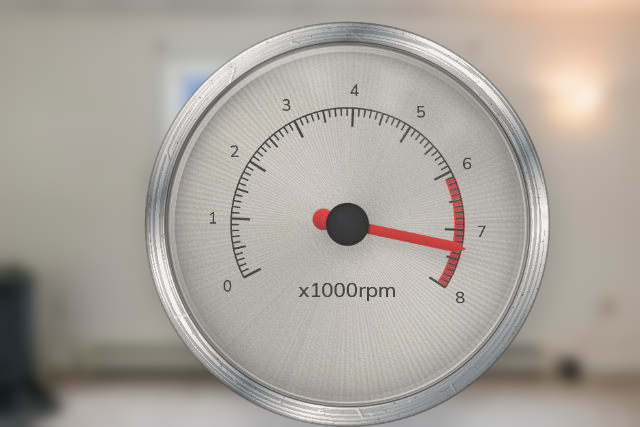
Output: 7300,rpm
